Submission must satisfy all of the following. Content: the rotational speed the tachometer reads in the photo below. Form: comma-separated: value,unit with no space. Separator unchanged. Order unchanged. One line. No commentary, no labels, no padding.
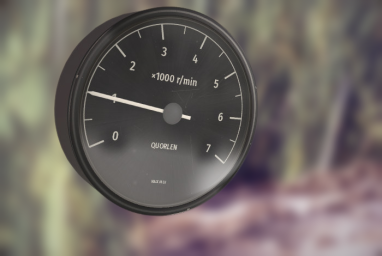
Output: 1000,rpm
